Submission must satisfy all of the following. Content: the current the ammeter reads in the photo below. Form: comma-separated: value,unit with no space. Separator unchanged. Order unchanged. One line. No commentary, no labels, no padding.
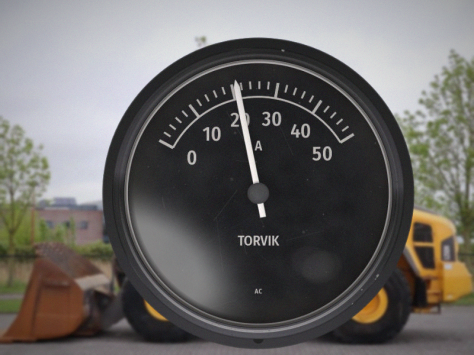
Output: 21,A
